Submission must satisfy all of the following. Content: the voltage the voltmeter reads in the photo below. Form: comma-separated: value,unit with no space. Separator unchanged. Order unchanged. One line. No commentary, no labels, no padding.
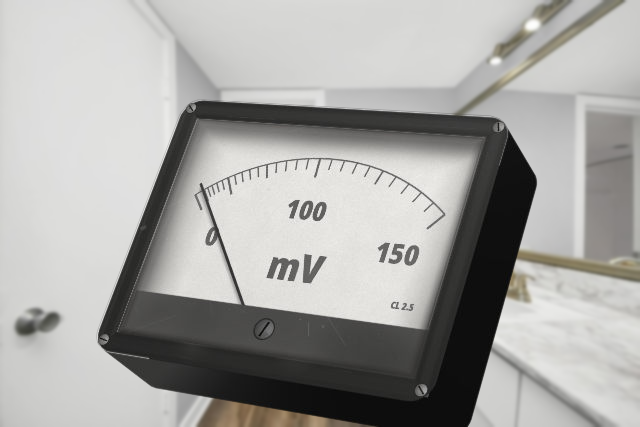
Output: 25,mV
